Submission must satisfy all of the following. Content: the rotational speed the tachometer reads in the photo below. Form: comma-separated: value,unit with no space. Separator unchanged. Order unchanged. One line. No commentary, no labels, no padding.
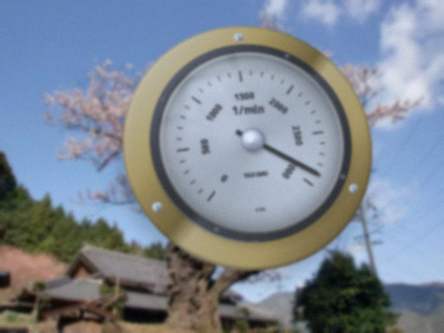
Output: 2900,rpm
